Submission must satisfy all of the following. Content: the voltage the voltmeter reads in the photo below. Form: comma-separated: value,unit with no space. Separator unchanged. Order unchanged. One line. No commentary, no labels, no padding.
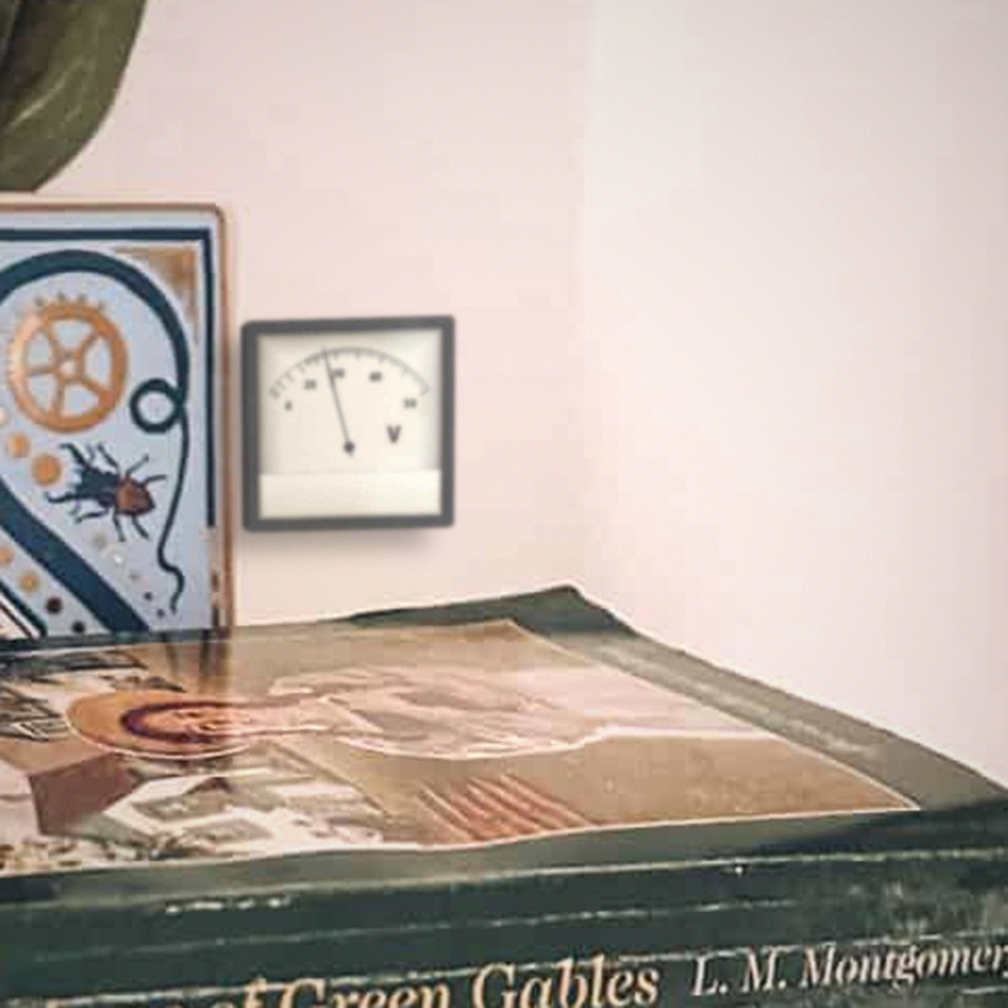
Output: 27.5,V
